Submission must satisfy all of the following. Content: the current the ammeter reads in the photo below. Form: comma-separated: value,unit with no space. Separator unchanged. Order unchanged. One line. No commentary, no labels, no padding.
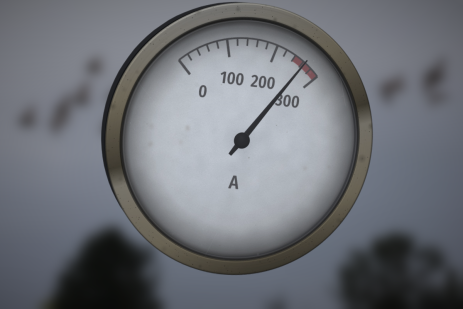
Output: 260,A
